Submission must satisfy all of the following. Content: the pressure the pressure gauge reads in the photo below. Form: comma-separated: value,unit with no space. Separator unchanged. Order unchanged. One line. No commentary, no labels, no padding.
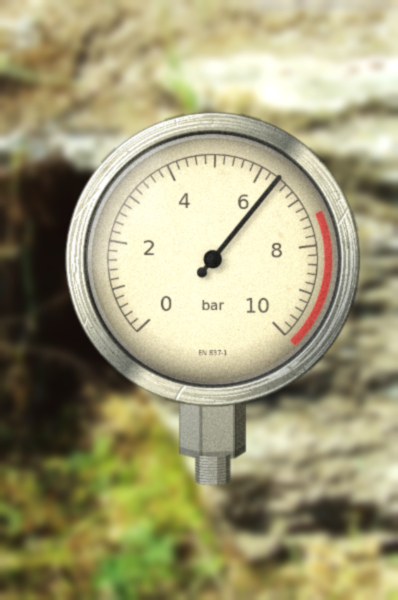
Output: 6.4,bar
